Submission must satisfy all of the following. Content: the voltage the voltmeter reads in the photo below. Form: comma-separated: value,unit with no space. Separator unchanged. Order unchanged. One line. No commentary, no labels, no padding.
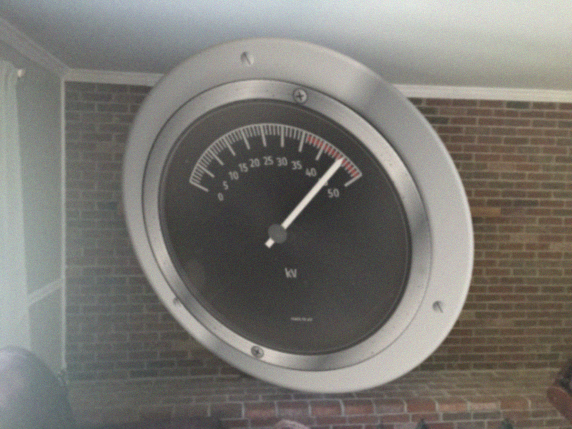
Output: 45,kV
